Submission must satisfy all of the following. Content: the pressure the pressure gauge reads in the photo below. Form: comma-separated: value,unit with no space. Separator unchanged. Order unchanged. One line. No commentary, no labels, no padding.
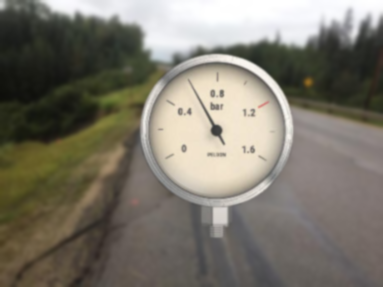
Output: 0.6,bar
